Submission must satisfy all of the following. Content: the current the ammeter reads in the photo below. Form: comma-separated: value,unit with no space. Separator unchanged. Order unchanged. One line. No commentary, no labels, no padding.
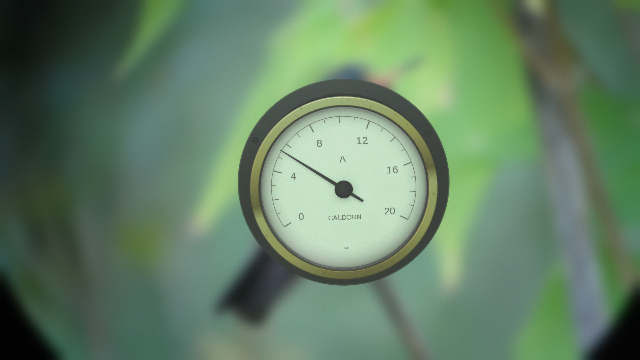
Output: 5.5,A
